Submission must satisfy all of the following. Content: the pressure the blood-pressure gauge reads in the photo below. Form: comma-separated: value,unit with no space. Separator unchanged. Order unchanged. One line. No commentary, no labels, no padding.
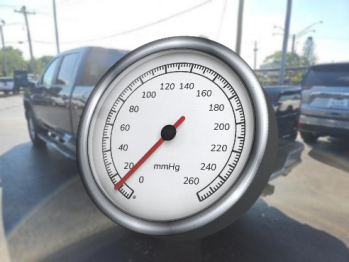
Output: 10,mmHg
